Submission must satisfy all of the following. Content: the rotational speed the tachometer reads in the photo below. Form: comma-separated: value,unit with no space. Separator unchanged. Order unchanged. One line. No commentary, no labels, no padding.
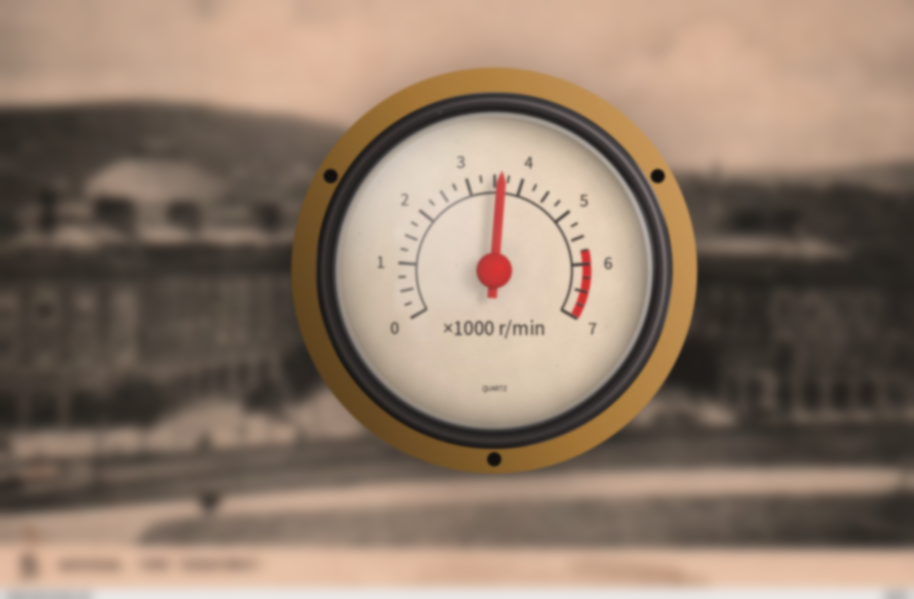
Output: 3625,rpm
